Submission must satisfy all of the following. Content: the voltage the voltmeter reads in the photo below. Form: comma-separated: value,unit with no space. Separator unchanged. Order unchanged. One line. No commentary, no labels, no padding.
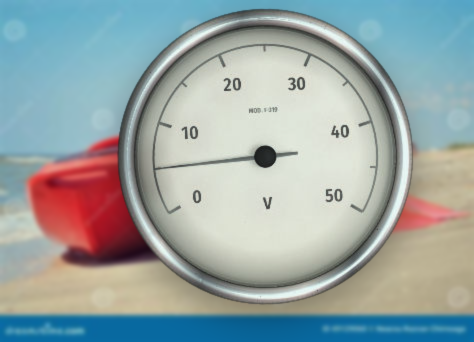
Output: 5,V
